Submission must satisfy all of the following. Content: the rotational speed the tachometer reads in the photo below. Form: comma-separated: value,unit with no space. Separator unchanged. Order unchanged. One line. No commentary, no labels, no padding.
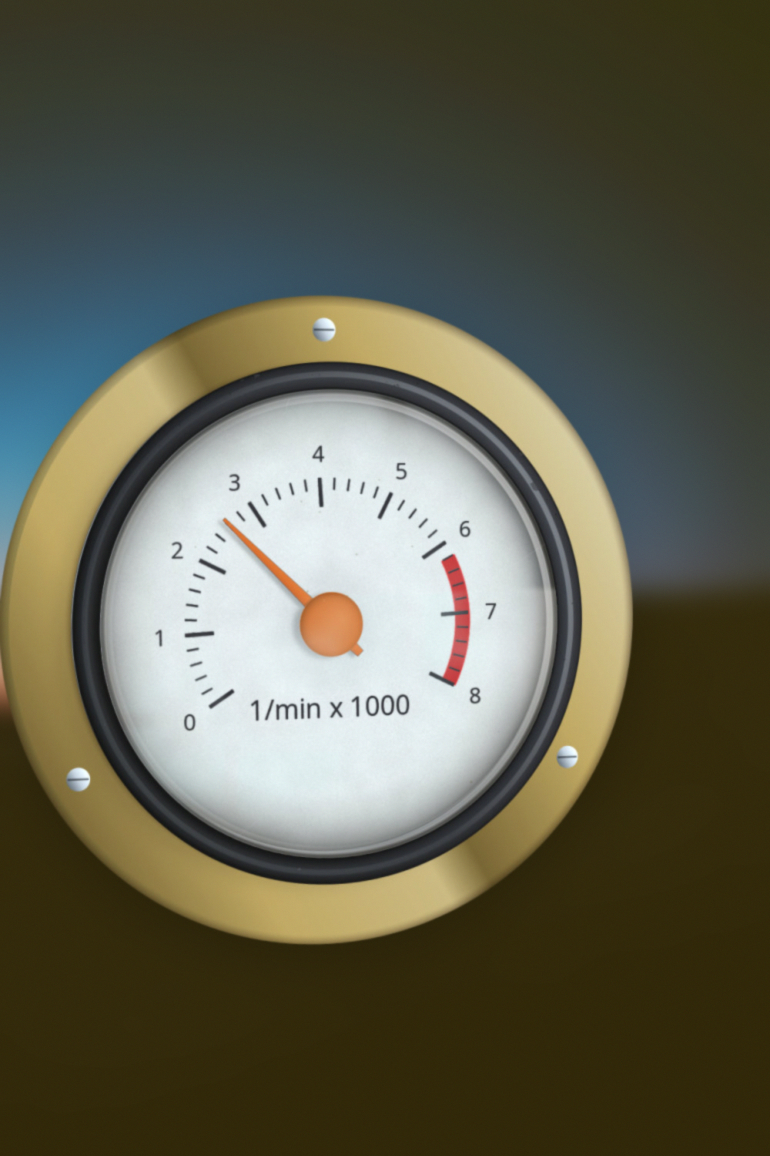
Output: 2600,rpm
